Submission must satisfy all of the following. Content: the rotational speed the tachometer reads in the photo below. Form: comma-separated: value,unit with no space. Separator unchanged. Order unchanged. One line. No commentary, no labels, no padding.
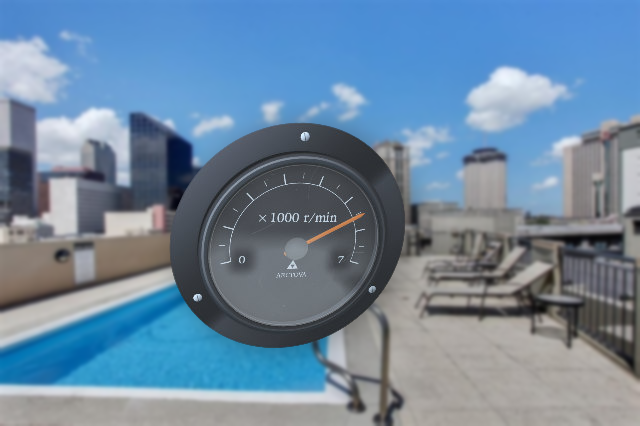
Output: 5500,rpm
